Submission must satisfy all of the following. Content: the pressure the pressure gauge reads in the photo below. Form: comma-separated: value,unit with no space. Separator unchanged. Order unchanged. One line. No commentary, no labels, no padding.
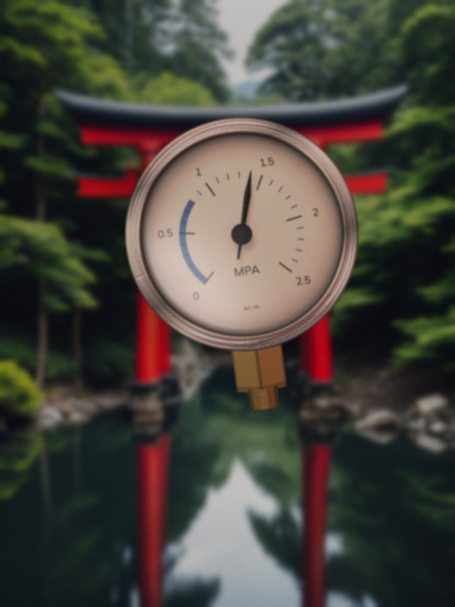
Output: 1.4,MPa
